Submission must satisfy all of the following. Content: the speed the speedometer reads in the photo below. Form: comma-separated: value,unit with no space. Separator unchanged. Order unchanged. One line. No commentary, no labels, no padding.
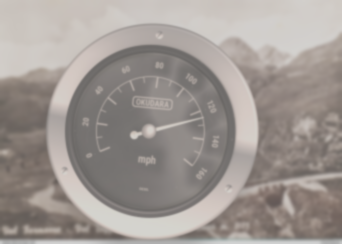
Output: 125,mph
